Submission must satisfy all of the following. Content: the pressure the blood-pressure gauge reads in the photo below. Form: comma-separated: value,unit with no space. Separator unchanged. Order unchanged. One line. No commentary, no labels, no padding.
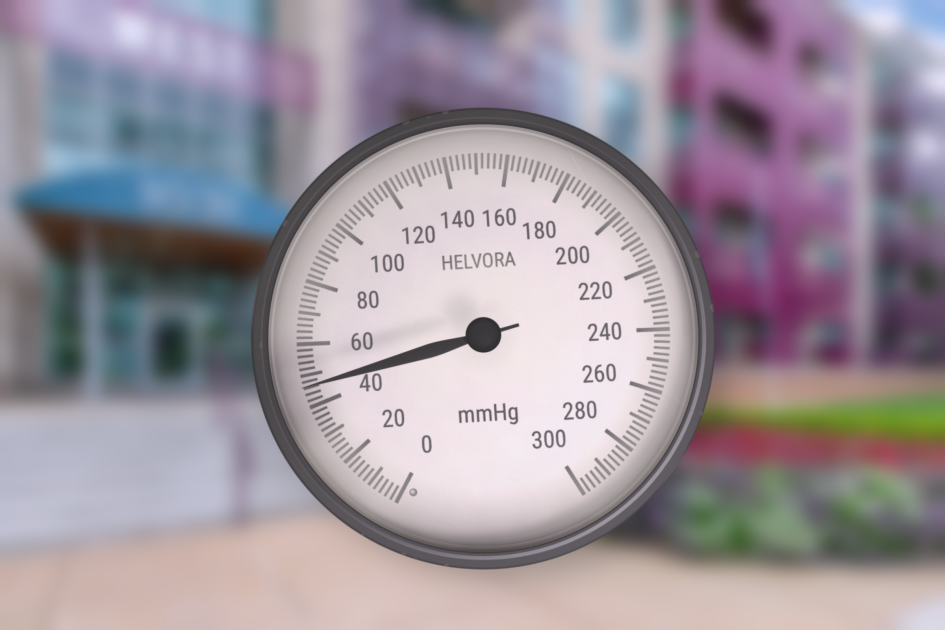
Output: 46,mmHg
